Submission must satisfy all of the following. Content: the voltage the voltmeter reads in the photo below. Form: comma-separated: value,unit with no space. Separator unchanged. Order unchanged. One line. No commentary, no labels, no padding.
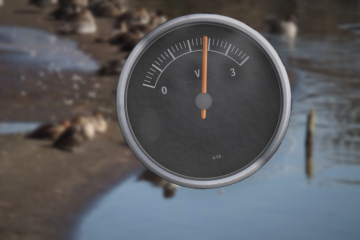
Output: 1.9,V
